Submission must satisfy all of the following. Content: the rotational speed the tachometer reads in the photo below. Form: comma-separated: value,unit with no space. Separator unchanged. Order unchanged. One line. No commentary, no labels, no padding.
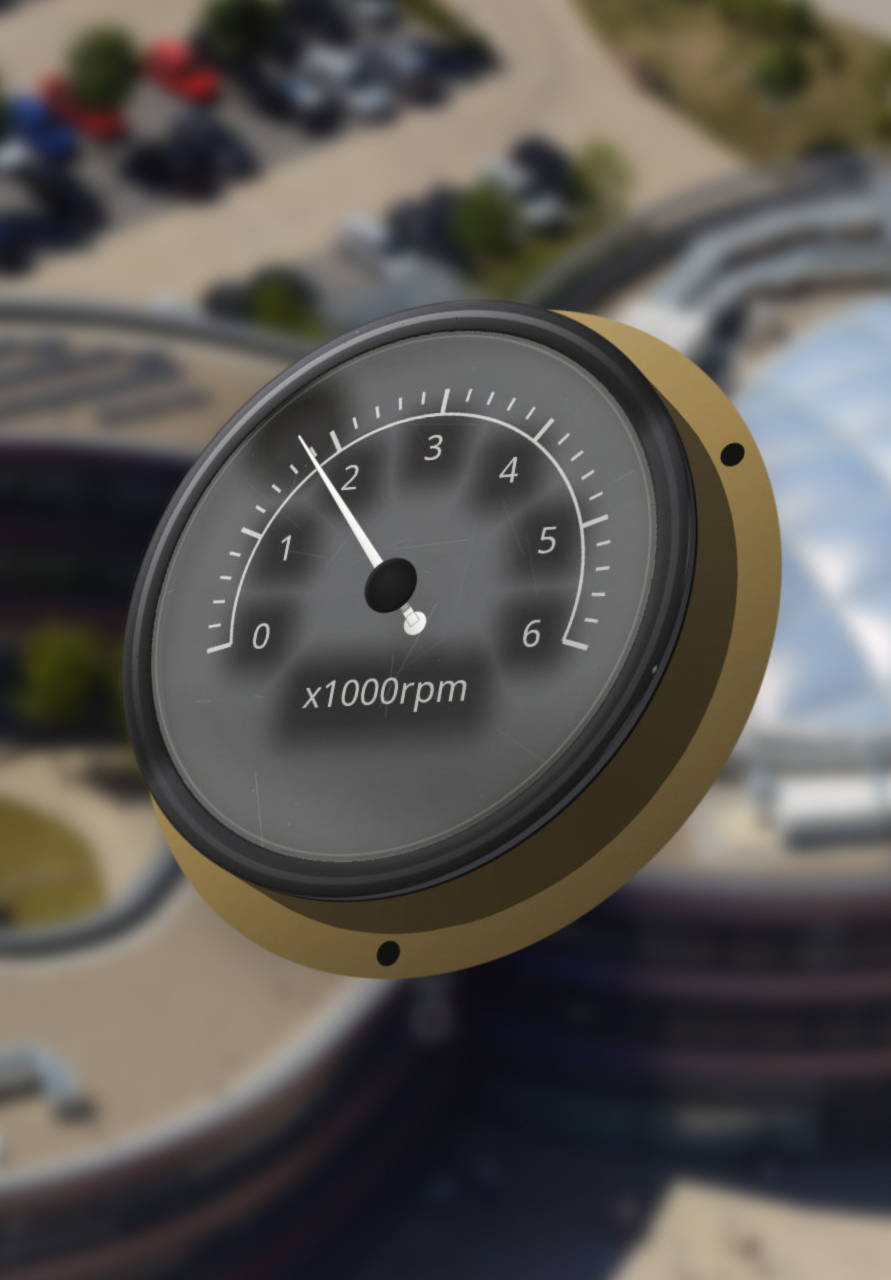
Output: 1800,rpm
